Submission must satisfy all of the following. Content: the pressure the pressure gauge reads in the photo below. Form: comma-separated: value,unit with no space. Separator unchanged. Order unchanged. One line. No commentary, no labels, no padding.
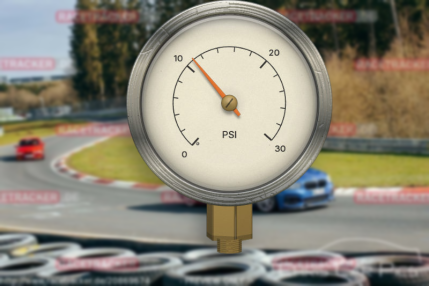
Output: 11,psi
